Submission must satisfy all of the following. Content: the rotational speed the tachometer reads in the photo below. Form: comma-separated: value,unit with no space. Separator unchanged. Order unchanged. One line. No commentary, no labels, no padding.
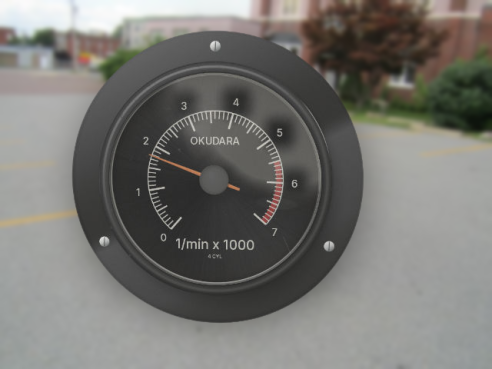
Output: 1800,rpm
